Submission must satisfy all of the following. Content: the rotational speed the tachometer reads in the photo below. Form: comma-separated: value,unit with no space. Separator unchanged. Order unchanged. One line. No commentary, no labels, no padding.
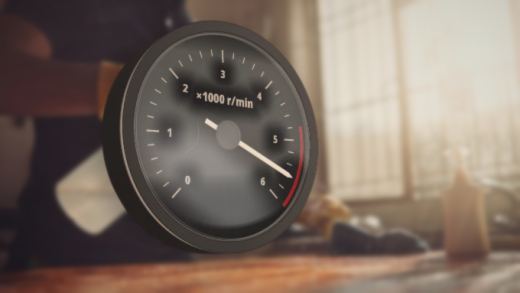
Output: 5600,rpm
